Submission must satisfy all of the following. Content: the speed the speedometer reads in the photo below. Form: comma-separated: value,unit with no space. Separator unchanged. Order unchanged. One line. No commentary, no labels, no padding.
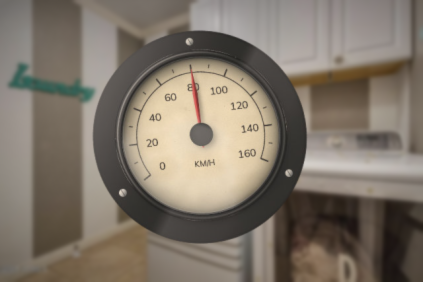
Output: 80,km/h
